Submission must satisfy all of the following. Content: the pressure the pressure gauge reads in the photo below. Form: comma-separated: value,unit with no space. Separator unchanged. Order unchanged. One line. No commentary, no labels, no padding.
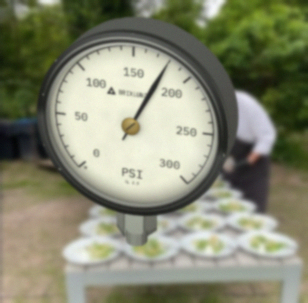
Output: 180,psi
